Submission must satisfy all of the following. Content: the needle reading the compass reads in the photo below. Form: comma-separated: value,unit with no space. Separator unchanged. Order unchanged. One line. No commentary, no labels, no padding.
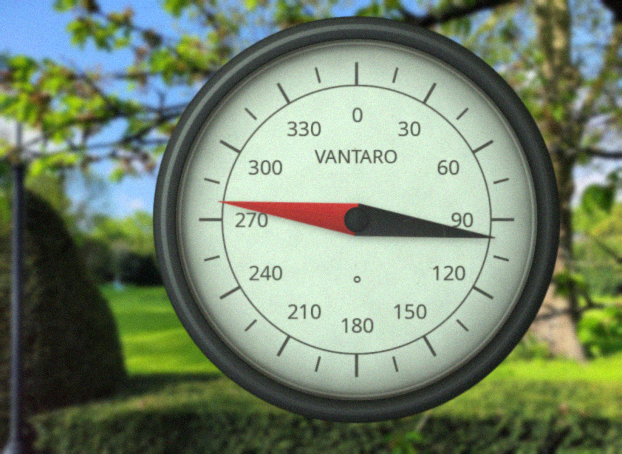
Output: 277.5,°
